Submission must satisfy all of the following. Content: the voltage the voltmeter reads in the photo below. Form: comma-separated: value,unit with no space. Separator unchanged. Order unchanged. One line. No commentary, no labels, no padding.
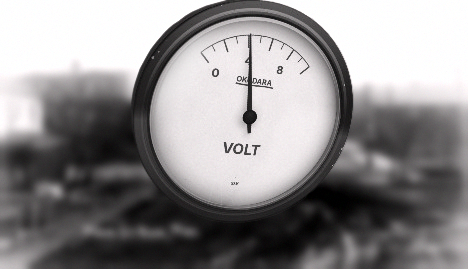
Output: 4,V
